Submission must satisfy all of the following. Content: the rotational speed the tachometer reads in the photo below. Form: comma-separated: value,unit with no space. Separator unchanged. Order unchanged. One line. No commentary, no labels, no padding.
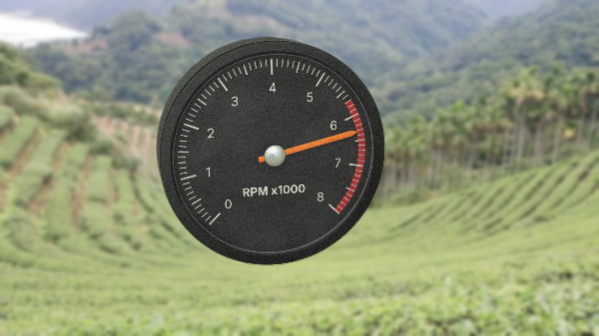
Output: 6300,rpm
